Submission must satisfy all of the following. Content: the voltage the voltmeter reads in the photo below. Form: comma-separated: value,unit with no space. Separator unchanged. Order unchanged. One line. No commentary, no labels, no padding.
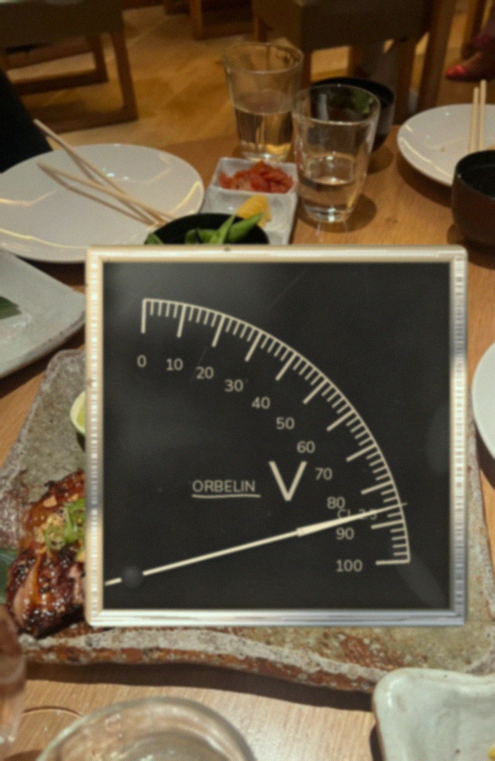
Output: 86,V
